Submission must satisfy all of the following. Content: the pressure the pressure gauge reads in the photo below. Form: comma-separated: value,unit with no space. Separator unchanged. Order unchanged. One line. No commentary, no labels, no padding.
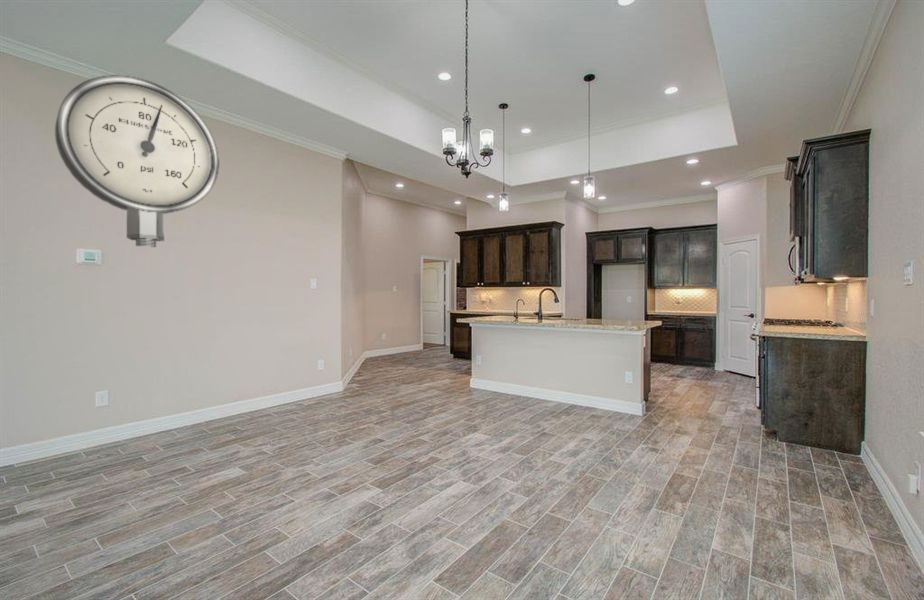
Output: 90,psi
